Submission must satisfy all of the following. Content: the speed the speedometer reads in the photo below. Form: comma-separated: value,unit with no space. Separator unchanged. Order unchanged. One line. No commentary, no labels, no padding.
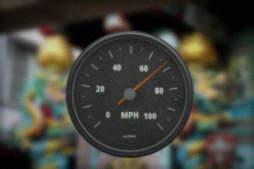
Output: 67.5,mph
